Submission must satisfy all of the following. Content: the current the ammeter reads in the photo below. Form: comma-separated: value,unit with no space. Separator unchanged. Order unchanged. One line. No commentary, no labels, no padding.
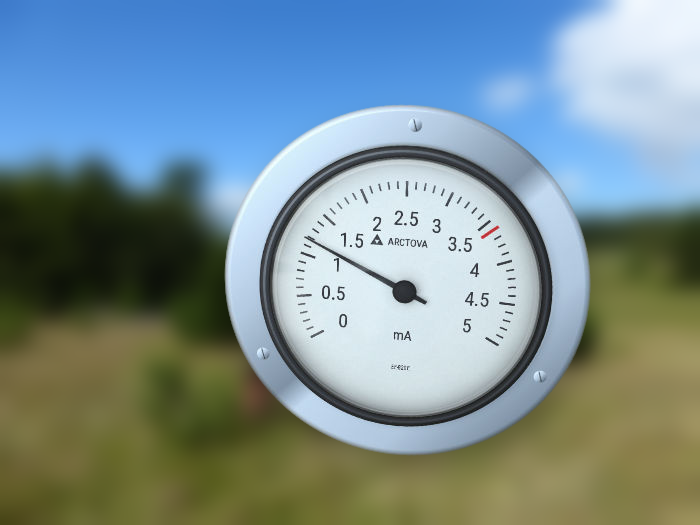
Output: 1.2,mA
